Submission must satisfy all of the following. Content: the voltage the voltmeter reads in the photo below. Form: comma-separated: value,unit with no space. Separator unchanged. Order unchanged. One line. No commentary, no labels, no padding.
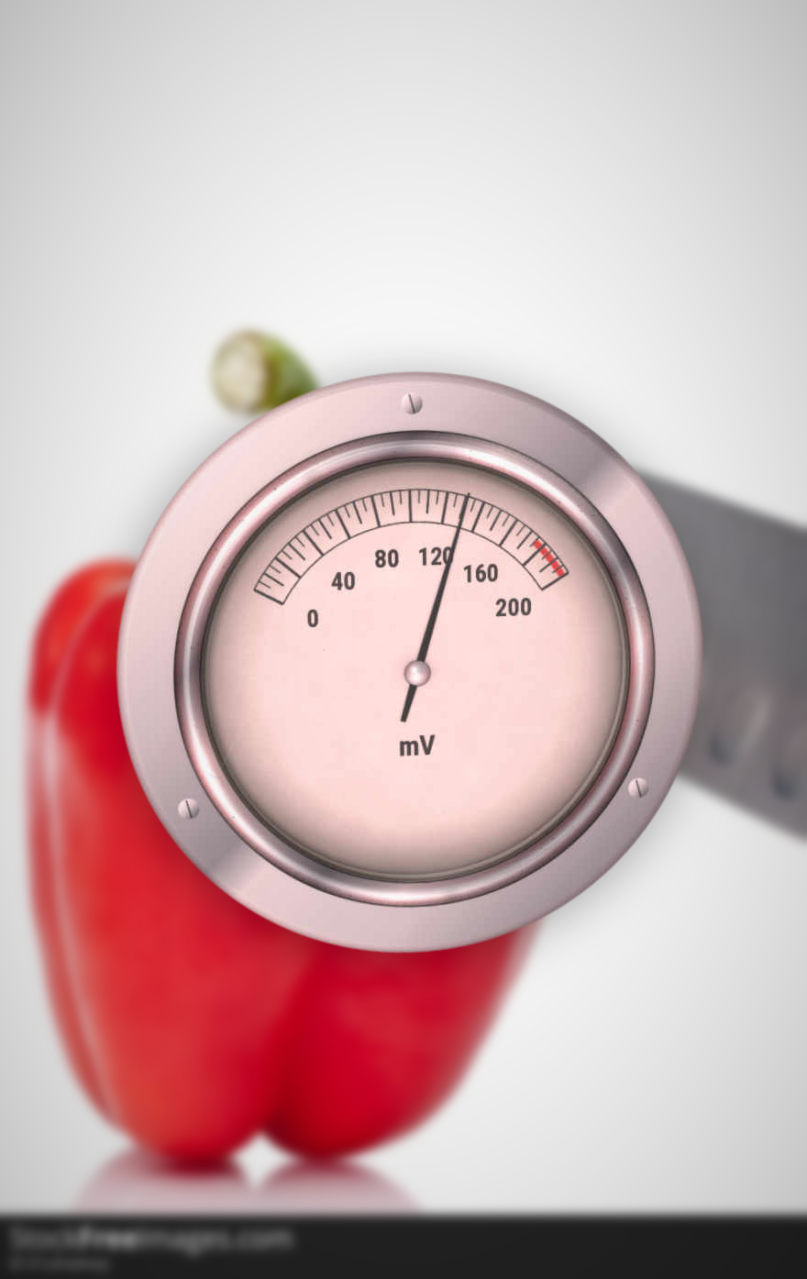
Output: 130,mV
